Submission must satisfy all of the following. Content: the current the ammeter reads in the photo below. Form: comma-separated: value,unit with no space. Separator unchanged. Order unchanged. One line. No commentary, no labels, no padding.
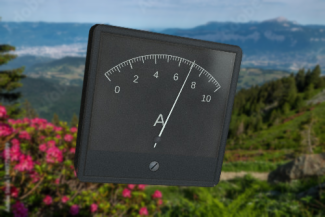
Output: 7,A
